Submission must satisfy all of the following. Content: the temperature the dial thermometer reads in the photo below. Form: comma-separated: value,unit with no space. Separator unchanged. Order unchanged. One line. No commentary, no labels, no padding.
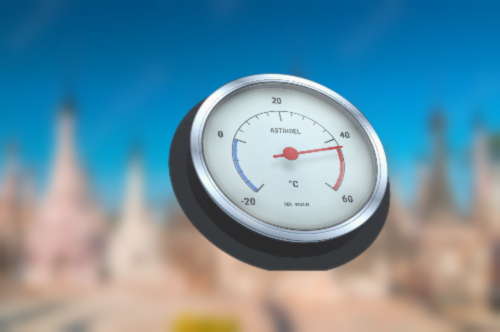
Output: 44,°C
